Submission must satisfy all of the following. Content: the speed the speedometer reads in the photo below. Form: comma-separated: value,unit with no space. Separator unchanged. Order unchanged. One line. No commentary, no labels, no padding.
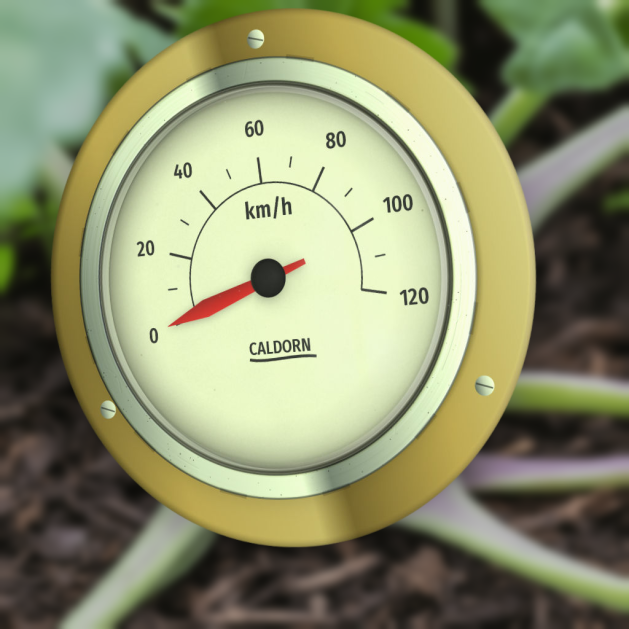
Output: 0,km/h
